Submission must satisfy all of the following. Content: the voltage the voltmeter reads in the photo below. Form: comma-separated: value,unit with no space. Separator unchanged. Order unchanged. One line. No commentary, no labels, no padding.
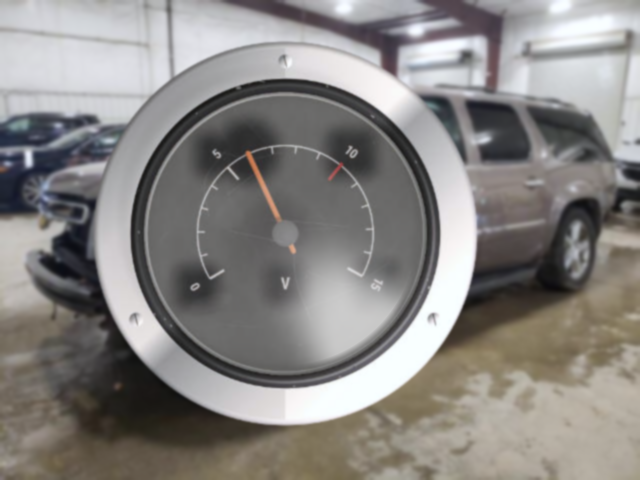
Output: 6,V
